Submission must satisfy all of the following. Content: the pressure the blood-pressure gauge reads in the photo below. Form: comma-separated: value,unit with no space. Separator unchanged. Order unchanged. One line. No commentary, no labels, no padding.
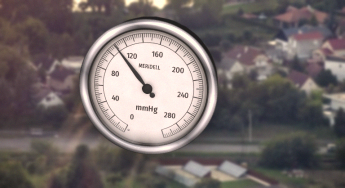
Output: 110,mmHg
